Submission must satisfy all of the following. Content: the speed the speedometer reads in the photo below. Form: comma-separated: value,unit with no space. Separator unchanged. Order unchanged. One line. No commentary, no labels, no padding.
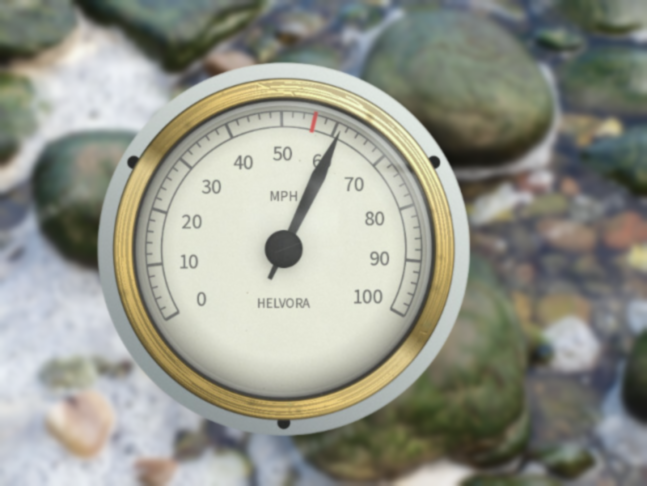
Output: 61,mph
